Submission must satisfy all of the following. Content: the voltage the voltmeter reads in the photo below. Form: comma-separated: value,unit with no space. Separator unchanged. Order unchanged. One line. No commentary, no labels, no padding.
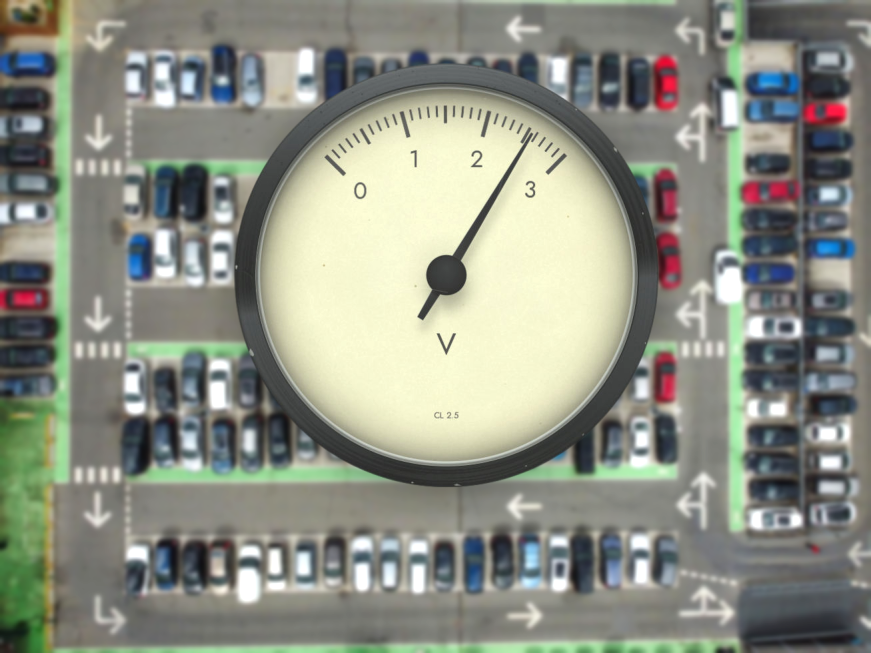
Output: 2.55,V
